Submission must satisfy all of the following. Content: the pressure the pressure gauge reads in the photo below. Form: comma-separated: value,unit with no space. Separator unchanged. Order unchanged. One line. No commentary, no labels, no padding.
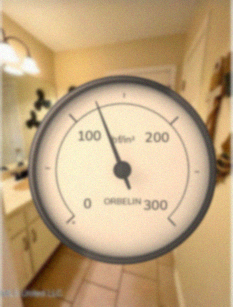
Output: 125,psi
